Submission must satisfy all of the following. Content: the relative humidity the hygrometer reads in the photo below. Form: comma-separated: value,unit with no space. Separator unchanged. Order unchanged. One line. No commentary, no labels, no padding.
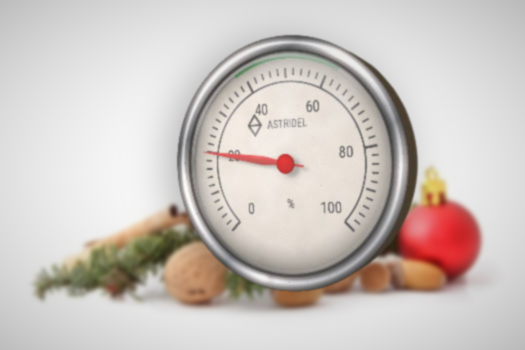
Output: 20,%
